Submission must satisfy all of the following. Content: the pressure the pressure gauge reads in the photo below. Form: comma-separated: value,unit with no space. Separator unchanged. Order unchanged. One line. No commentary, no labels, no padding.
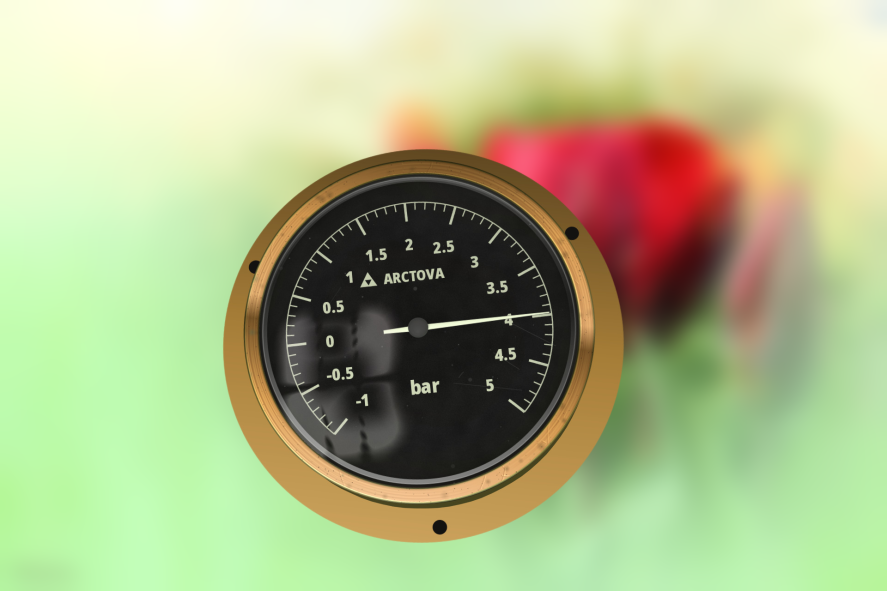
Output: 4,bar
